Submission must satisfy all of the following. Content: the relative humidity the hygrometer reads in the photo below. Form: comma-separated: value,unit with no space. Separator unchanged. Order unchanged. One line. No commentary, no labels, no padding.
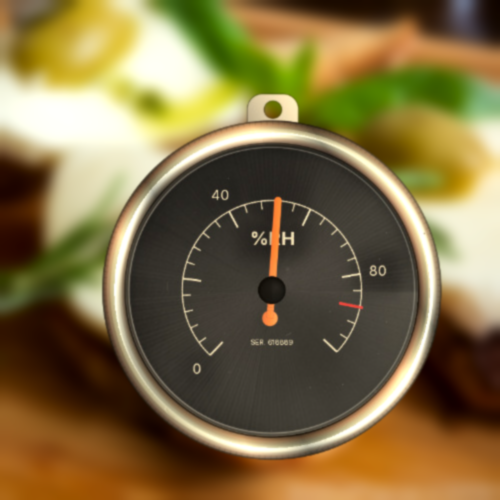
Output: 52,%
